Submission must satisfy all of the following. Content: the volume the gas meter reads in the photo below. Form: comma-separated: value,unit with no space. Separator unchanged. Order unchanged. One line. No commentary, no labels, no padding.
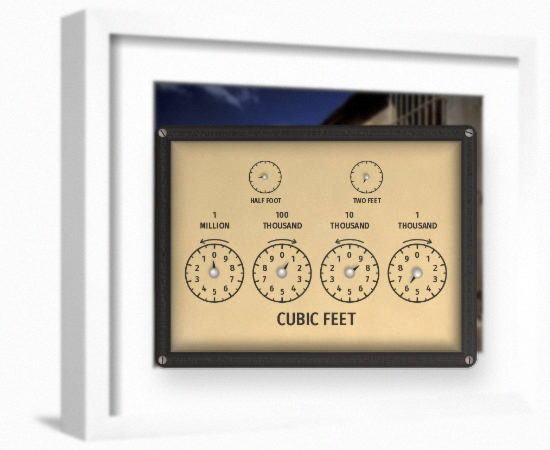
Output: 8600,ft³
